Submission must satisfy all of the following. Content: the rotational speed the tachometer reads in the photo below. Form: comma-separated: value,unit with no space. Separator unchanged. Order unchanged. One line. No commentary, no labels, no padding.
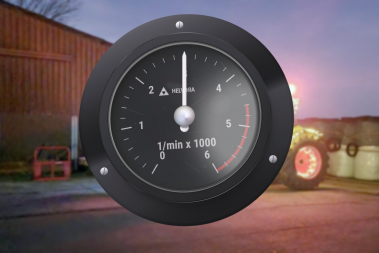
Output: 3000,rpm
